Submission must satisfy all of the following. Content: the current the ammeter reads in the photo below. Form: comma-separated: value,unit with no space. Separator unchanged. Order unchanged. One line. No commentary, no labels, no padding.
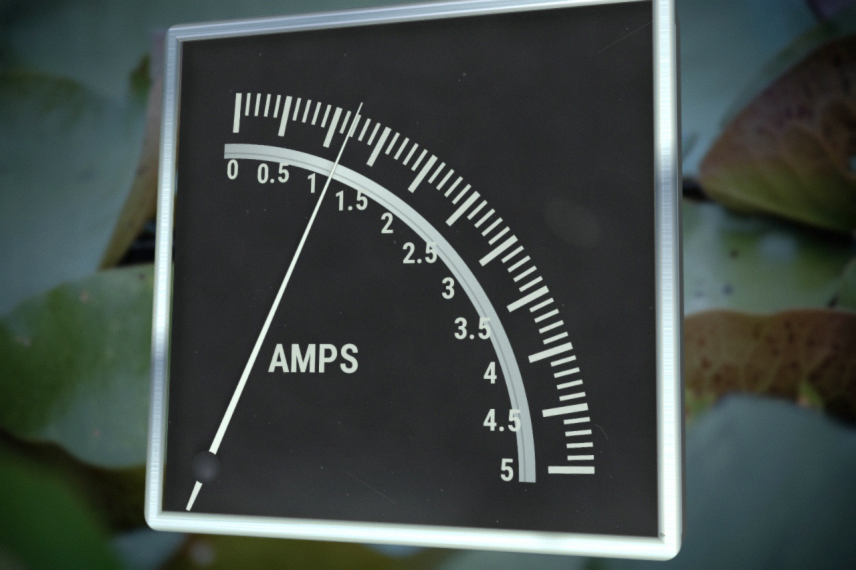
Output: 1.2,A
